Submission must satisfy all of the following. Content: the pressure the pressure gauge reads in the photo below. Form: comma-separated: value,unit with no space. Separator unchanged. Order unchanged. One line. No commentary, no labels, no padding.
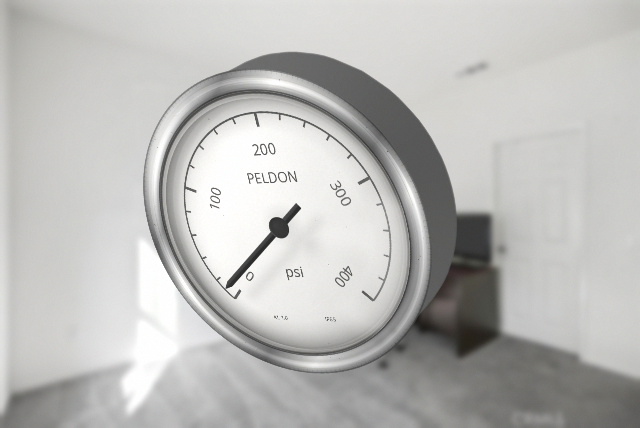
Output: 10,psi
